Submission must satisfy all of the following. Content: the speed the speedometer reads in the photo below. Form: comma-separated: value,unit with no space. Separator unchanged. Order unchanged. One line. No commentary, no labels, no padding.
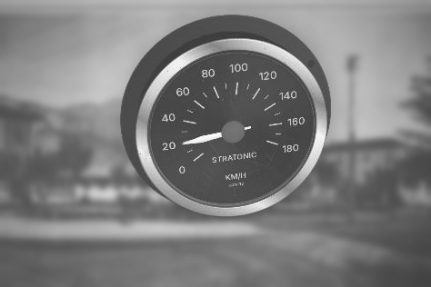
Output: 20,km/h
